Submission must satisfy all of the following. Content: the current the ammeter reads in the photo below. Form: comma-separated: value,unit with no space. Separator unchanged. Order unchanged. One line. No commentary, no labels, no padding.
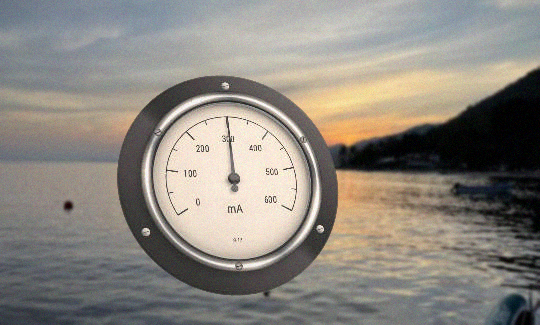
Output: 300,mA
